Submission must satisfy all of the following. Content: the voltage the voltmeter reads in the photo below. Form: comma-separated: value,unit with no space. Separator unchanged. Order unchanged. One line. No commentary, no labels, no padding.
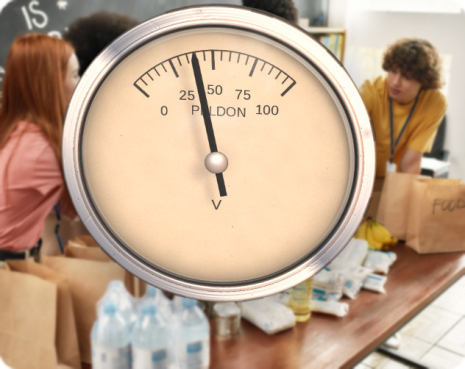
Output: 40,V
